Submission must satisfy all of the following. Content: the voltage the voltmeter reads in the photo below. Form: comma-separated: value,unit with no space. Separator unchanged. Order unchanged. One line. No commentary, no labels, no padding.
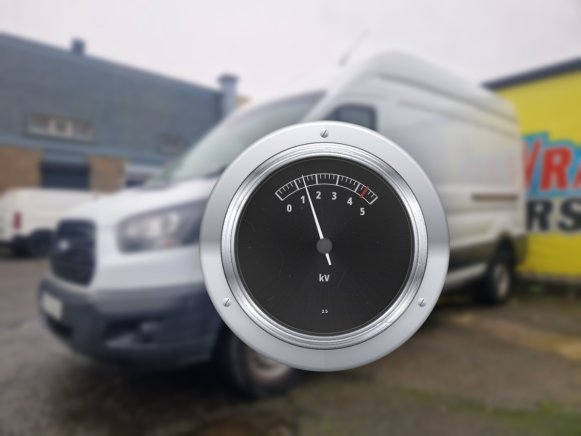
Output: 1.4,kV
